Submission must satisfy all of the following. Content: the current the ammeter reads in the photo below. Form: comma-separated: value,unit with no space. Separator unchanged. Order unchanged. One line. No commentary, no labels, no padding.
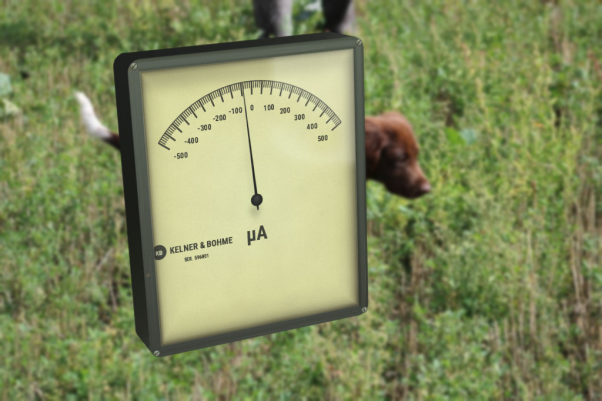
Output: -50,µA
